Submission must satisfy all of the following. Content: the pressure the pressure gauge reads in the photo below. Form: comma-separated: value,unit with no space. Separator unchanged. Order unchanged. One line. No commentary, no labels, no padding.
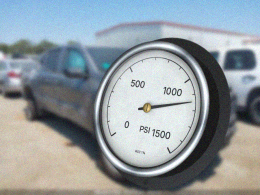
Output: 1150,psi
